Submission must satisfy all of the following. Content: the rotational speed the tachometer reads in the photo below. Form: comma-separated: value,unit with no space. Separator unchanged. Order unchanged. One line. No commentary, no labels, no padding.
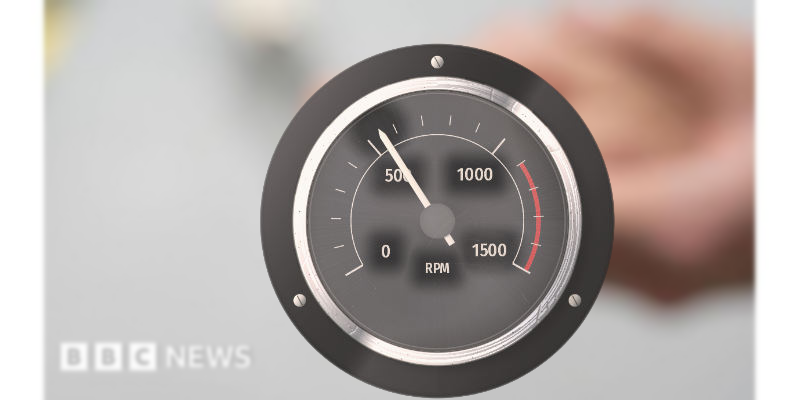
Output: 550,rpm
